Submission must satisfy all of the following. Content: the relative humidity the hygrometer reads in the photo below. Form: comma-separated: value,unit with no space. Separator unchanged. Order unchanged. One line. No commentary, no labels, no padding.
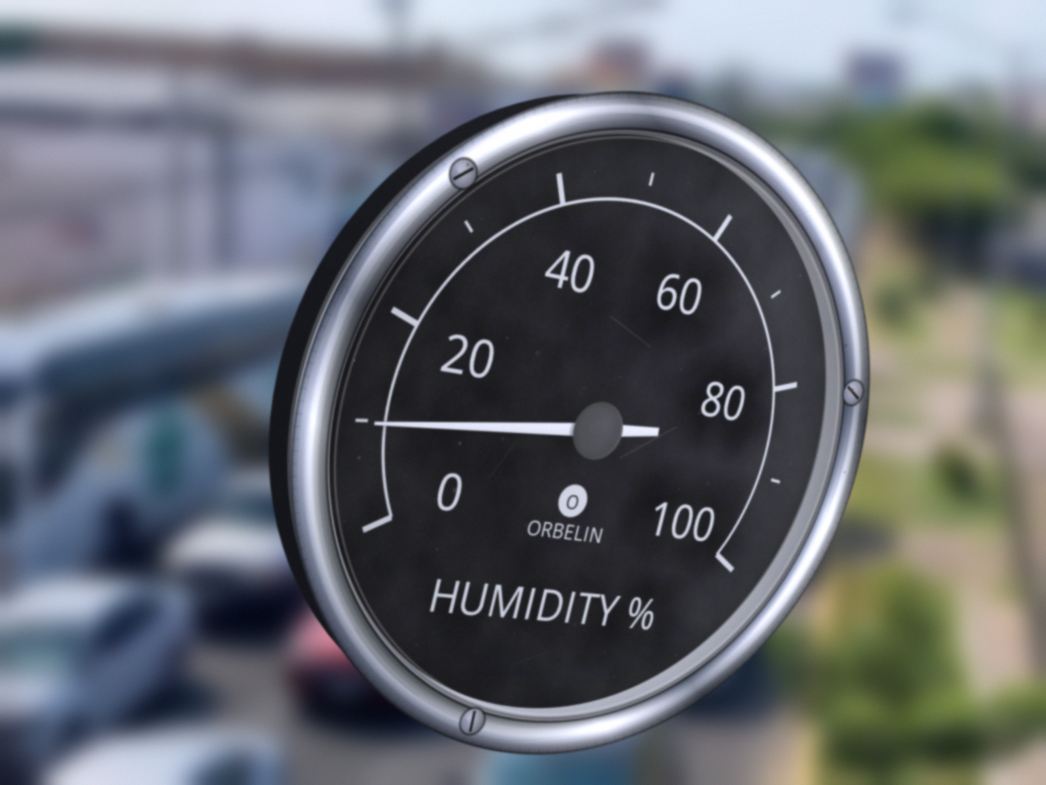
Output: 10,%
